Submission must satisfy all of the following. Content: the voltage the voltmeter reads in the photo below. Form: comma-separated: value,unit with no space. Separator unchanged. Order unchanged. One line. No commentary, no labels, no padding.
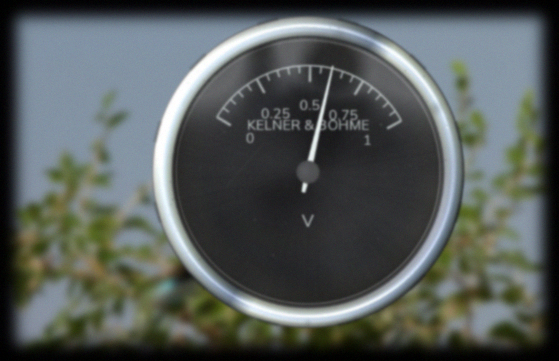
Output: 0.6,V
